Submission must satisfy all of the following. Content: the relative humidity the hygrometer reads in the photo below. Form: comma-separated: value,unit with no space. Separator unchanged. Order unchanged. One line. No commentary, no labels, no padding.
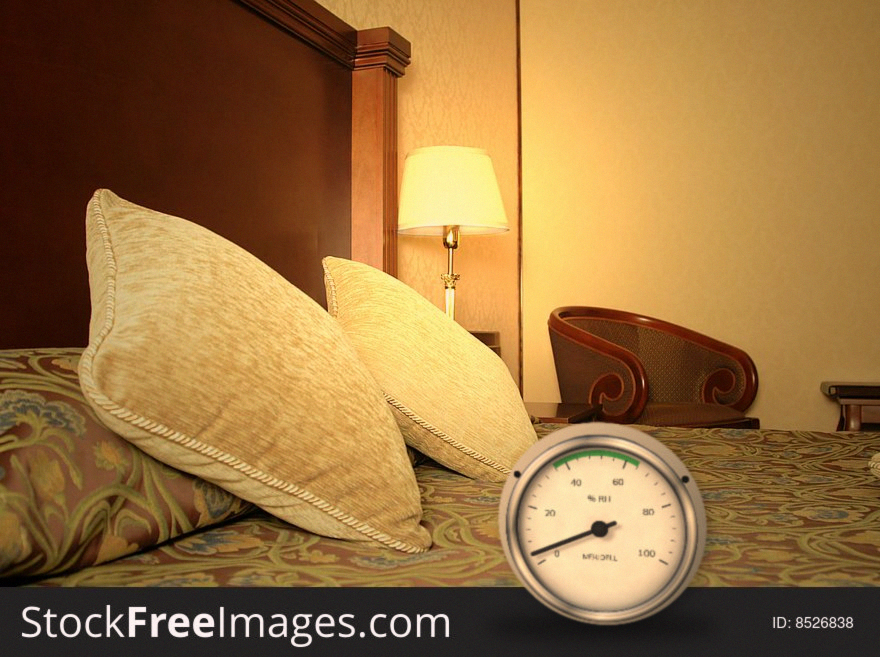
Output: 4,%
